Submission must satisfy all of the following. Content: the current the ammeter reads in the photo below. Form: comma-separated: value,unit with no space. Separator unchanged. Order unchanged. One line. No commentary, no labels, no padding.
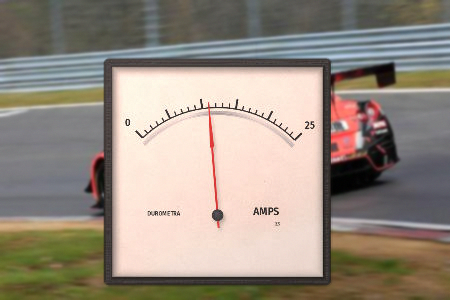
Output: 11,A
